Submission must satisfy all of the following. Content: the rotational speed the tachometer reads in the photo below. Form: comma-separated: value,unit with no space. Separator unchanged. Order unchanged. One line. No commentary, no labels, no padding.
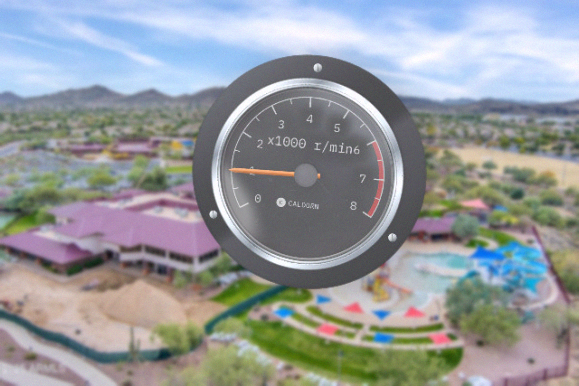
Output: 1000,rpm
